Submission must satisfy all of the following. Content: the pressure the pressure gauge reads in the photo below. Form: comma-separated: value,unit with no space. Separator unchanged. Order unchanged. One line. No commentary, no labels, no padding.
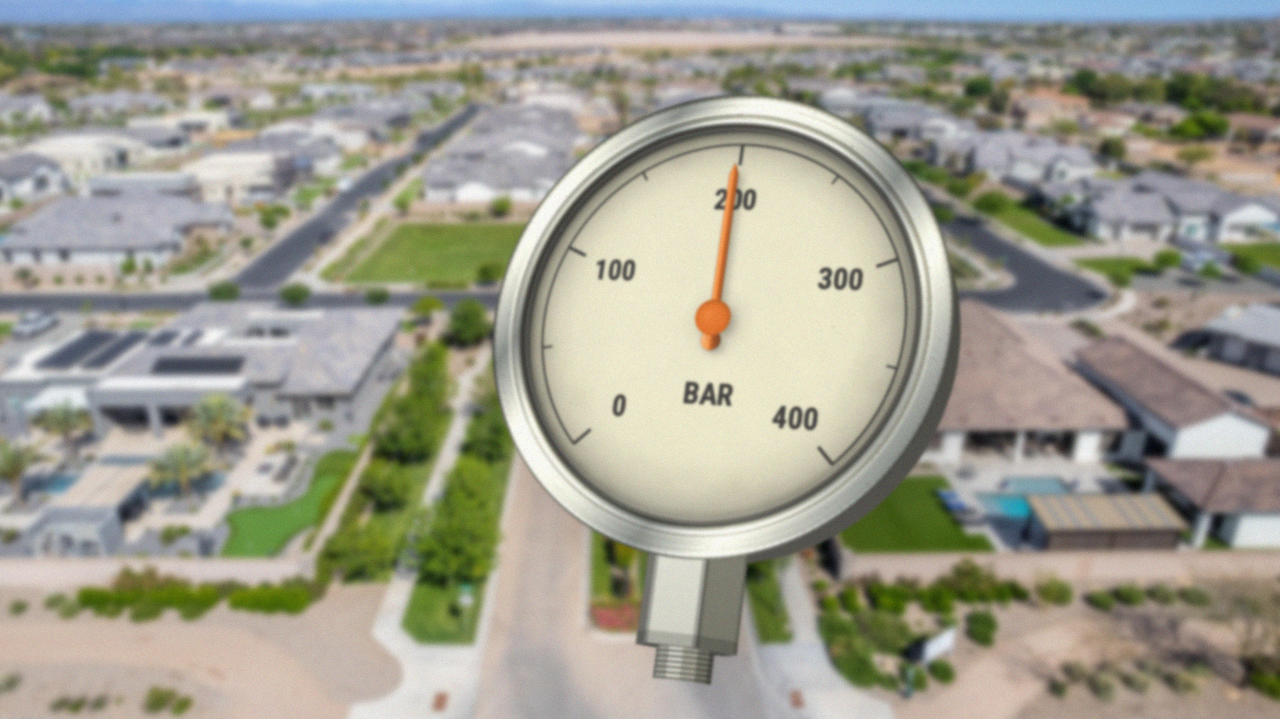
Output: 200,bar
